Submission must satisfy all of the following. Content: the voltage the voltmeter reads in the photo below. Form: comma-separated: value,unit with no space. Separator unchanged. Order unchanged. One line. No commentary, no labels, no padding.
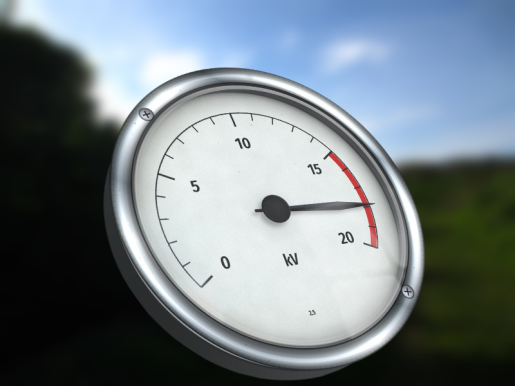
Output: 18,kV
